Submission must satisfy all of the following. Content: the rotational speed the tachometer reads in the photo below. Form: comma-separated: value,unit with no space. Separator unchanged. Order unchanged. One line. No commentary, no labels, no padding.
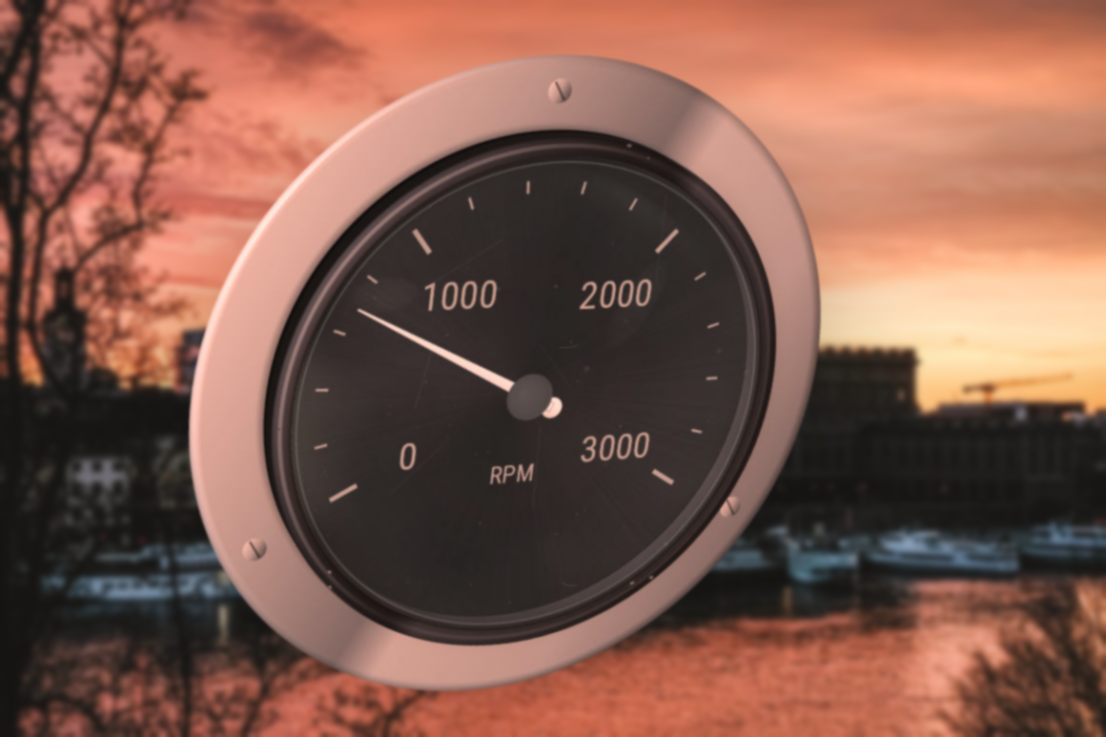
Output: 700,rpm
